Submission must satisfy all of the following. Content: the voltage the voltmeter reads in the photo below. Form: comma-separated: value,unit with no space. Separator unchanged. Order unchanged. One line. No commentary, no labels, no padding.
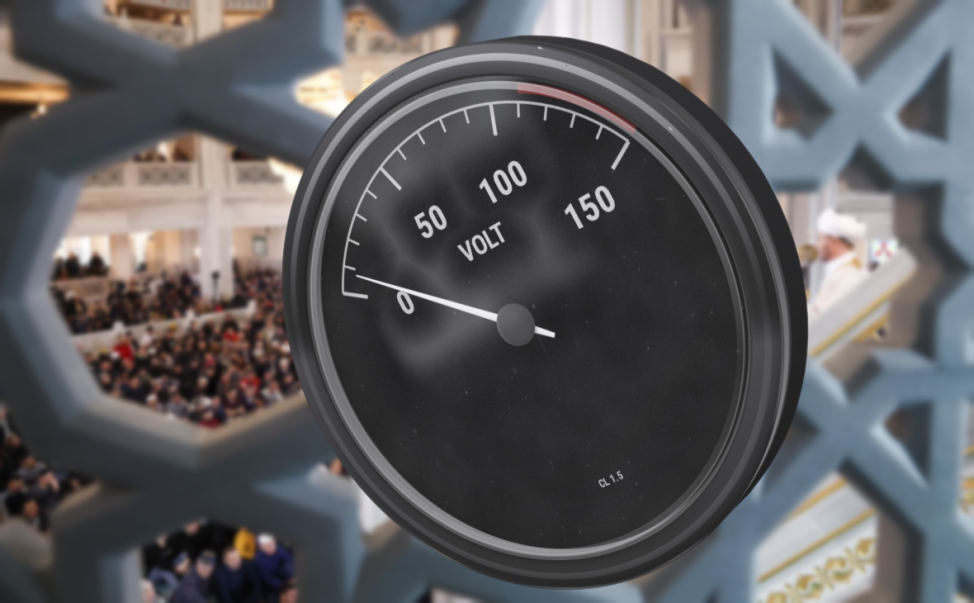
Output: 10,V
